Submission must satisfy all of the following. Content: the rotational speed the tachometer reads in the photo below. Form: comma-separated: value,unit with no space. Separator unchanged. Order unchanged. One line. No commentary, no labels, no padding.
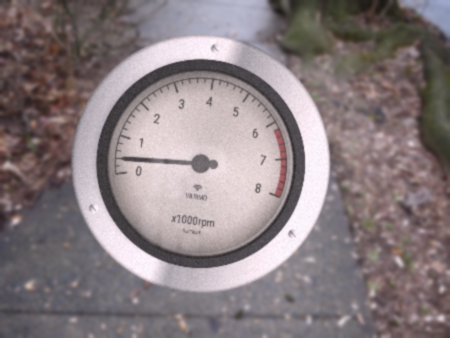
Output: 400,rpm
